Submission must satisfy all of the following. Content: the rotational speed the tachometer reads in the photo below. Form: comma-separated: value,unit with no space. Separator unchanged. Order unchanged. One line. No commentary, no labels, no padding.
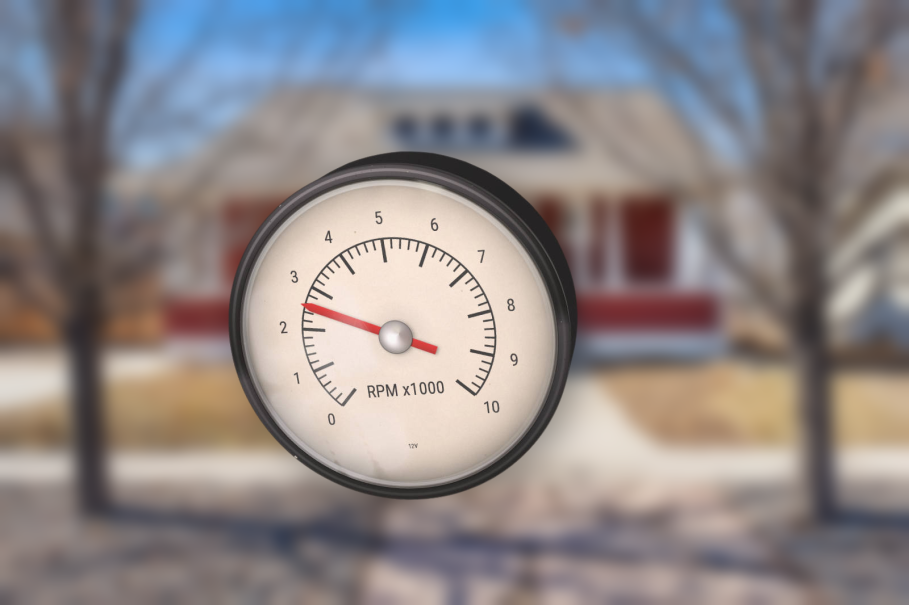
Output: 2600,rpm
